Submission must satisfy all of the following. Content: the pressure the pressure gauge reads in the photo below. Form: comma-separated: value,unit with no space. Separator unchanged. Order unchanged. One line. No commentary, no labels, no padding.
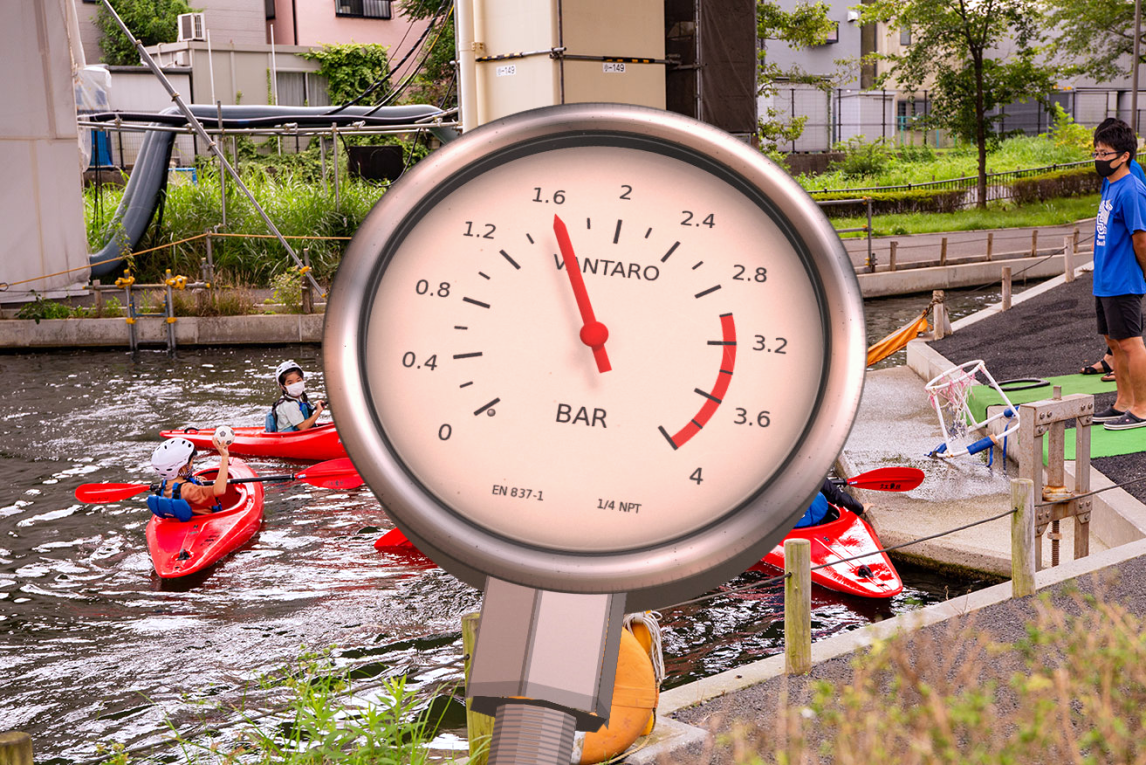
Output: 1.6,bar
